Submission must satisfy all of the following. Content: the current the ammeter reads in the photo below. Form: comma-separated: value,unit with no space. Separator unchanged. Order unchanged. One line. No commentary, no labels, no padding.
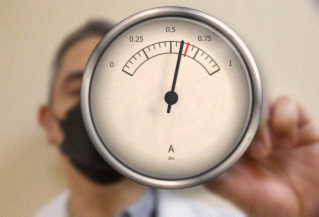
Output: 0.6,A
